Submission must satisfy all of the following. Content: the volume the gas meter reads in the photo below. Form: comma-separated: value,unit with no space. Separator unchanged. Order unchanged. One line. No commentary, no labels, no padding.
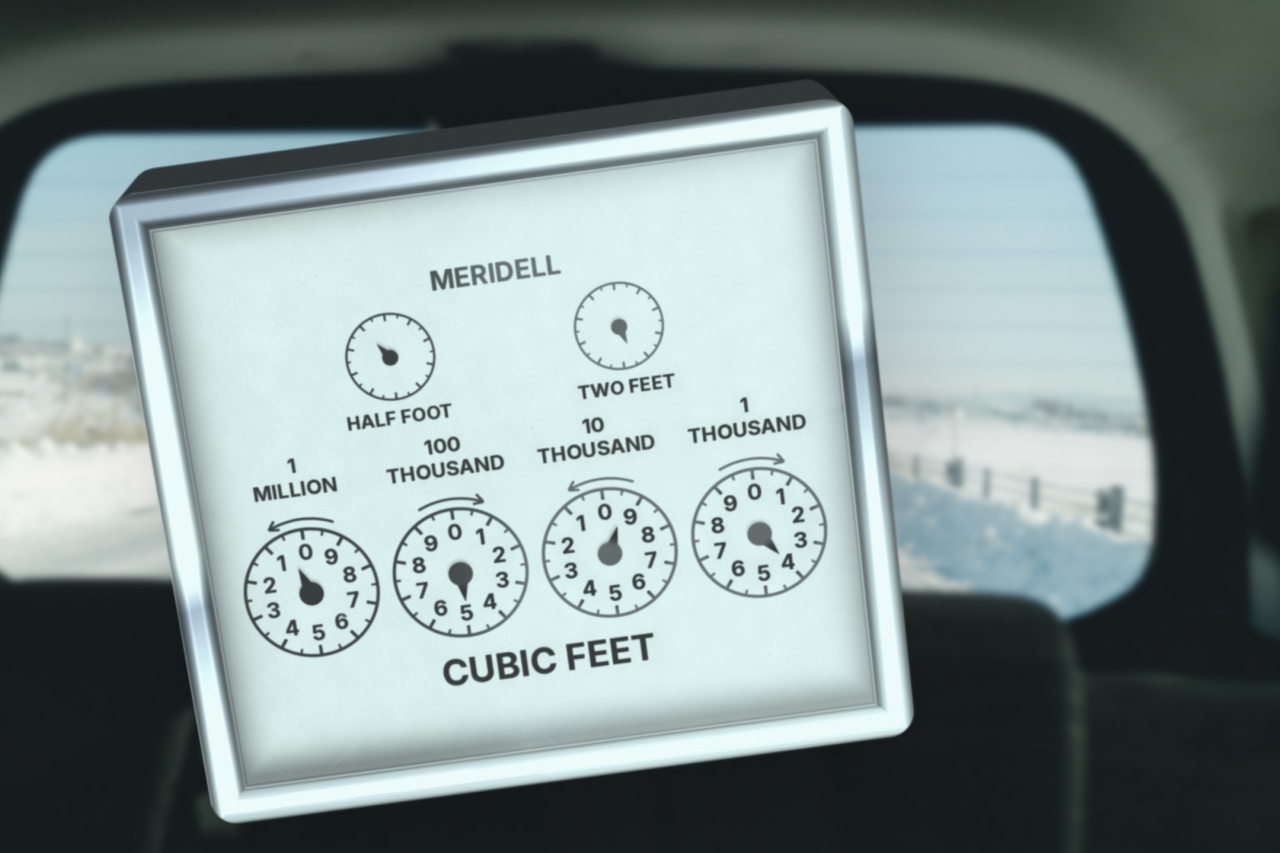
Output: 49400,ft³
